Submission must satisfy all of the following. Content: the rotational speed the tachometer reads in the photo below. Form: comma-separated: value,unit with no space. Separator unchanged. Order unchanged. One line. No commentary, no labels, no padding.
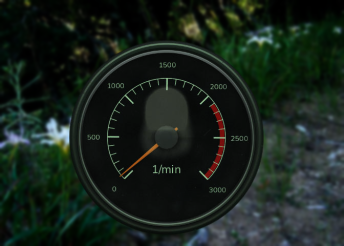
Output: 50,rpm
